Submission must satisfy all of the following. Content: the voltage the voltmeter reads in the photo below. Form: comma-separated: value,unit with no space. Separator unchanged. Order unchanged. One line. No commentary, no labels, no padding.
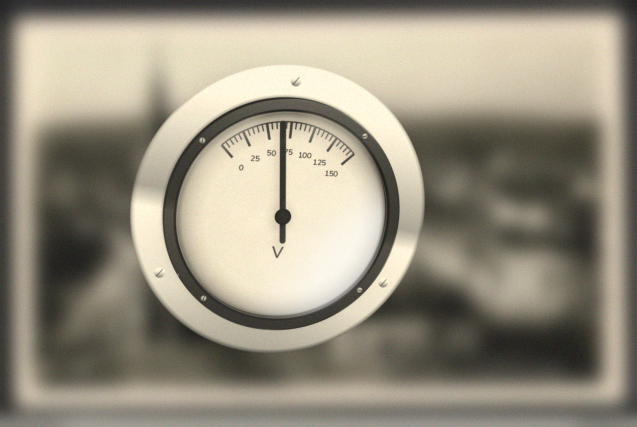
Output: 65,V
